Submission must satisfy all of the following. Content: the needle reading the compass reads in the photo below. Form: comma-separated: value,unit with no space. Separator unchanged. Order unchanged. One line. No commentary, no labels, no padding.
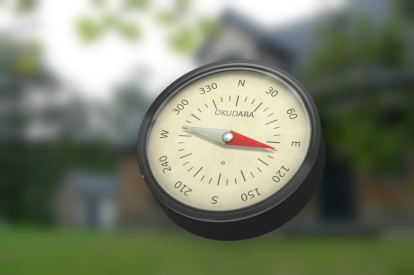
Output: 100,°
